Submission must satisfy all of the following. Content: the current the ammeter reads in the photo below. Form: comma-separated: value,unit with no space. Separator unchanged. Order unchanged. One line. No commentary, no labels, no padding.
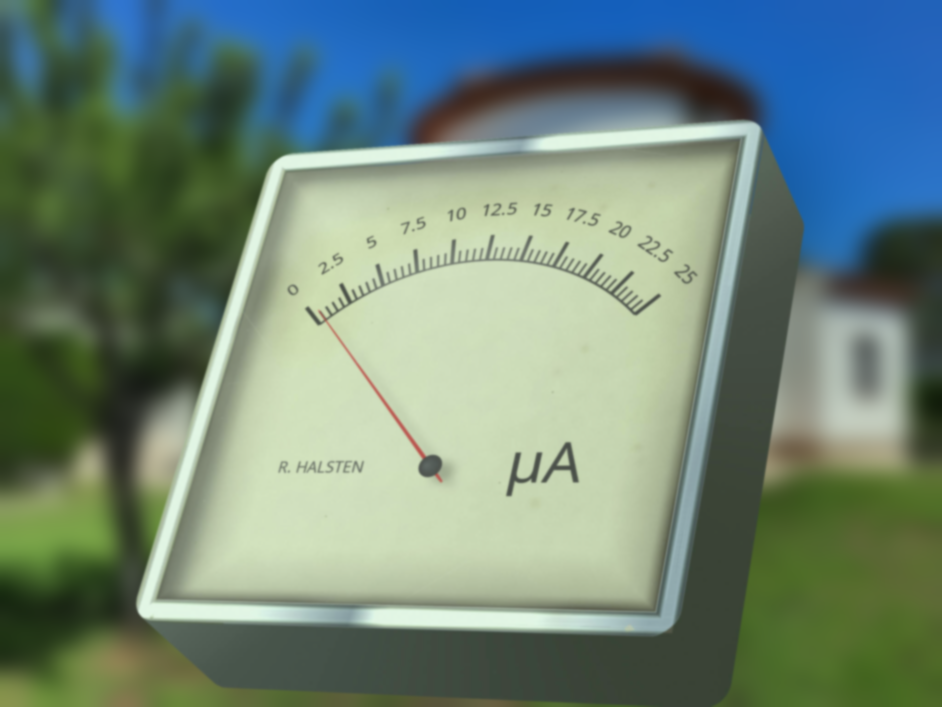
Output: 0.5,µA
